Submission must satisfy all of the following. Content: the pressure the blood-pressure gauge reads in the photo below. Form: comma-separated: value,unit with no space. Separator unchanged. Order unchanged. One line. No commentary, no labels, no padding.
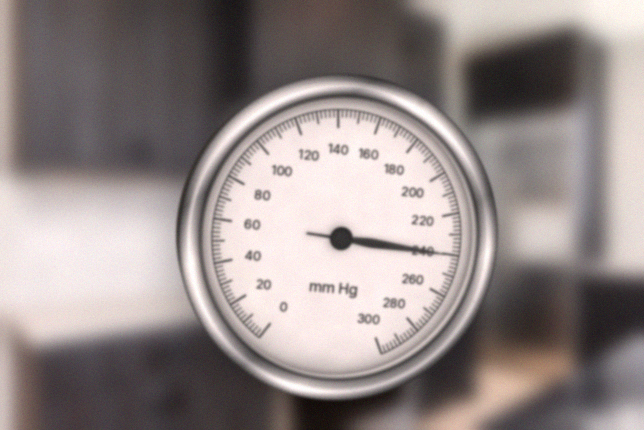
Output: 240,mmHg
